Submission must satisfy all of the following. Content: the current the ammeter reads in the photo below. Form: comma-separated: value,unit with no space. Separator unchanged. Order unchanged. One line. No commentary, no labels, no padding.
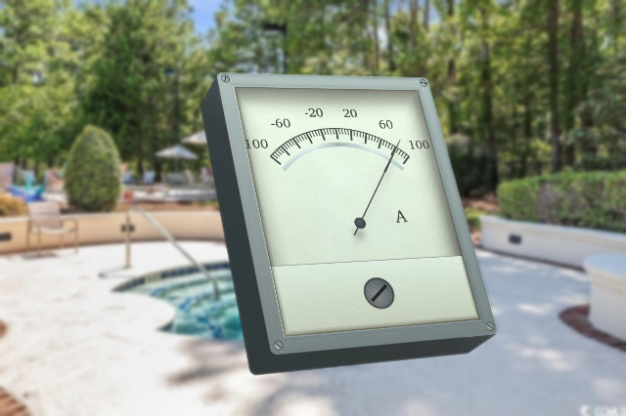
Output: 80,A
